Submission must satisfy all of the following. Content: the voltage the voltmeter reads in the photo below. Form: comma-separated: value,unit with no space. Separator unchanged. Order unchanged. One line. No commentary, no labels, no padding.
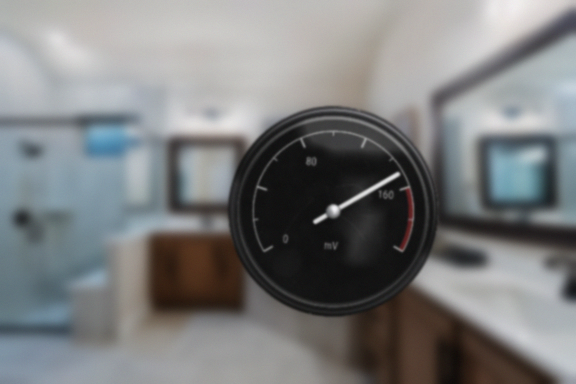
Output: 150,mV
